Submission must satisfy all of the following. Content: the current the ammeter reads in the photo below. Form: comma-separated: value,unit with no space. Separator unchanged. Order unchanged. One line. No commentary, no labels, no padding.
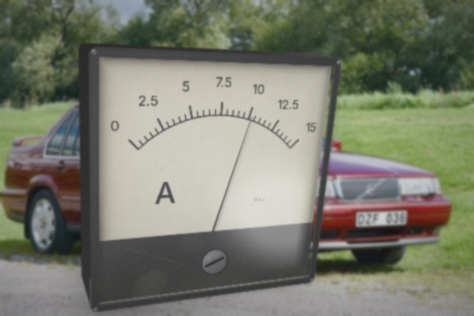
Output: 10,A
